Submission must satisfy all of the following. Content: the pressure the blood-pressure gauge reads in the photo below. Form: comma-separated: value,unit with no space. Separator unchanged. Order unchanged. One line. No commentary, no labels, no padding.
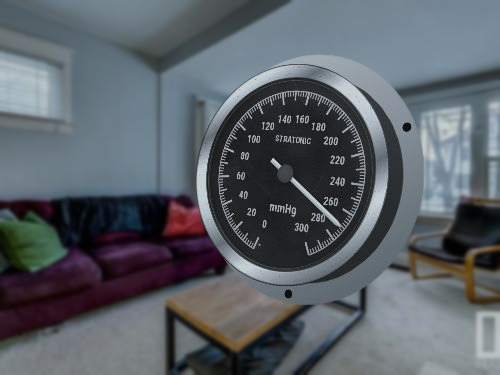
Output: 270,mmHg
